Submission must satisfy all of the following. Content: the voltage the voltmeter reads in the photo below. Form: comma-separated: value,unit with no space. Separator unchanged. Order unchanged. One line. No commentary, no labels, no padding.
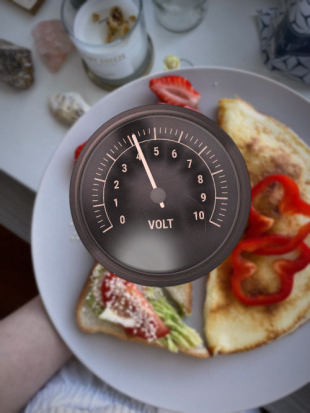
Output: 4.2,V
